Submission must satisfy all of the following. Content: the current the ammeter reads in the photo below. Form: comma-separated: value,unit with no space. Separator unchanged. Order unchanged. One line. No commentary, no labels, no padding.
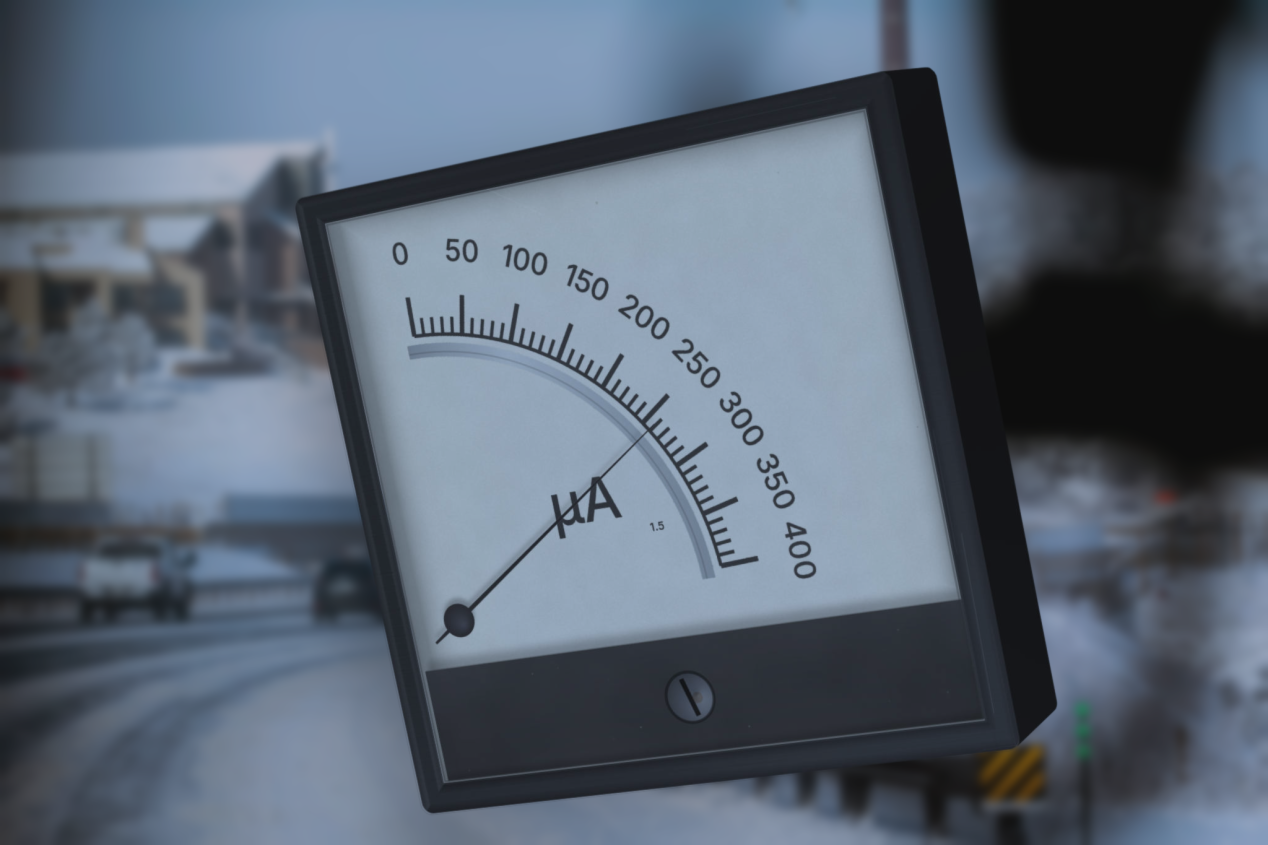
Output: 260,µA
